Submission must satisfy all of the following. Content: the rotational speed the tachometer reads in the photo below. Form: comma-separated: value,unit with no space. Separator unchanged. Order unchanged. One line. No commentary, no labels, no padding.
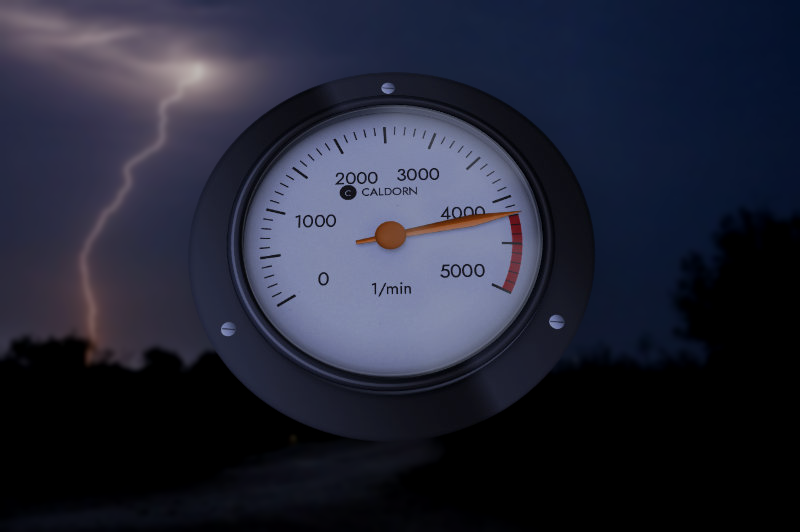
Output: 4200,rpm
